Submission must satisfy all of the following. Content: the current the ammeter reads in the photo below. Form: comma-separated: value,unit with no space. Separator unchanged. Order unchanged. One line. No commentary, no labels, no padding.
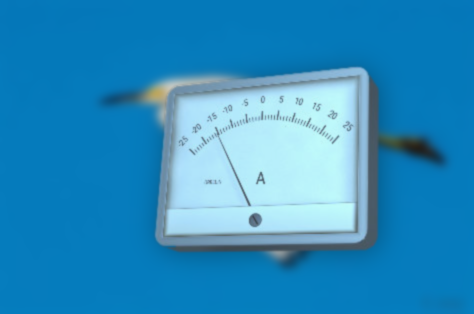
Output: -15,A
